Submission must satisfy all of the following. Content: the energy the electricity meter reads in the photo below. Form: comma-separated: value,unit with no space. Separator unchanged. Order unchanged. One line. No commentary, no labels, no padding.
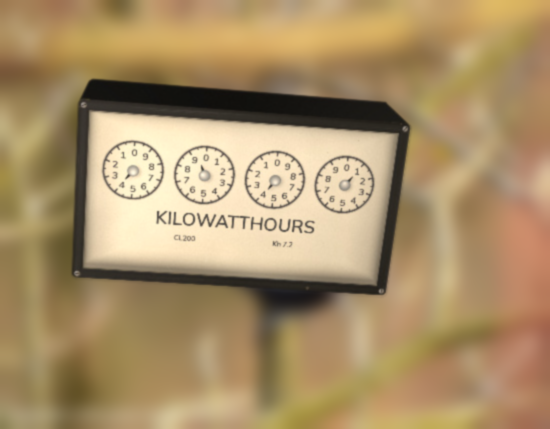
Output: 3941,kWh
